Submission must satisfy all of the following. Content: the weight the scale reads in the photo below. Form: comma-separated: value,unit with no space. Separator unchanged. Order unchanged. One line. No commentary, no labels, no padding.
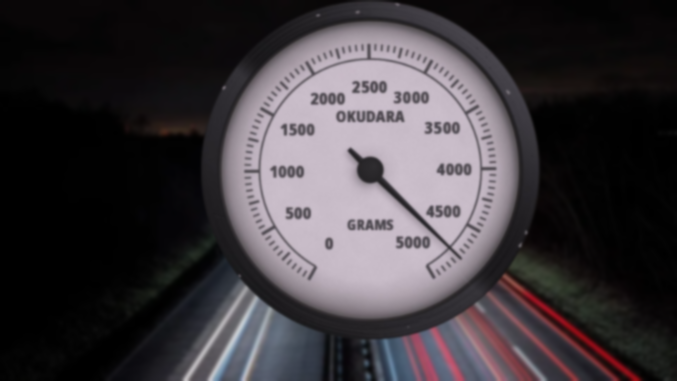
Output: 4750,g
